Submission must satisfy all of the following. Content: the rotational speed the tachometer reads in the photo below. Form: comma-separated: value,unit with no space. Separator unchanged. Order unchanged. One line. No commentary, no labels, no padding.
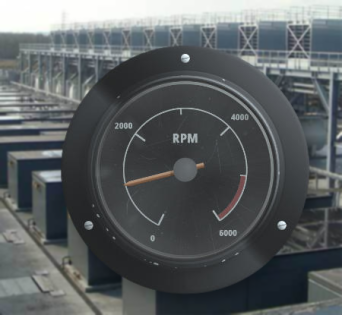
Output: 1000,rpm
